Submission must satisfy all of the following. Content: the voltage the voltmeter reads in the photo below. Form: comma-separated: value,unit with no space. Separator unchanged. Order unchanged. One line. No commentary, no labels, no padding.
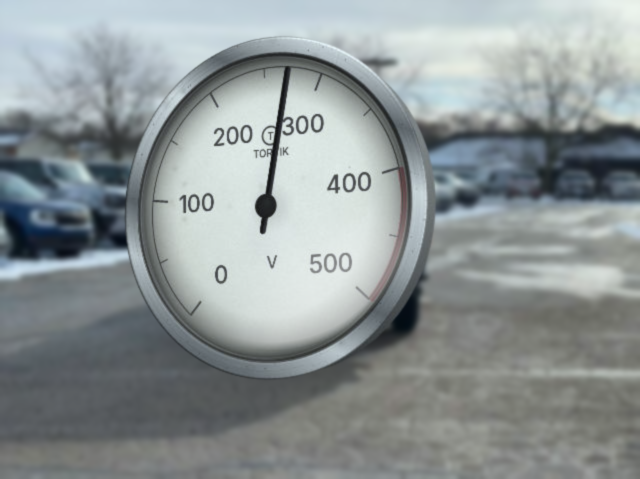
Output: 275,V
